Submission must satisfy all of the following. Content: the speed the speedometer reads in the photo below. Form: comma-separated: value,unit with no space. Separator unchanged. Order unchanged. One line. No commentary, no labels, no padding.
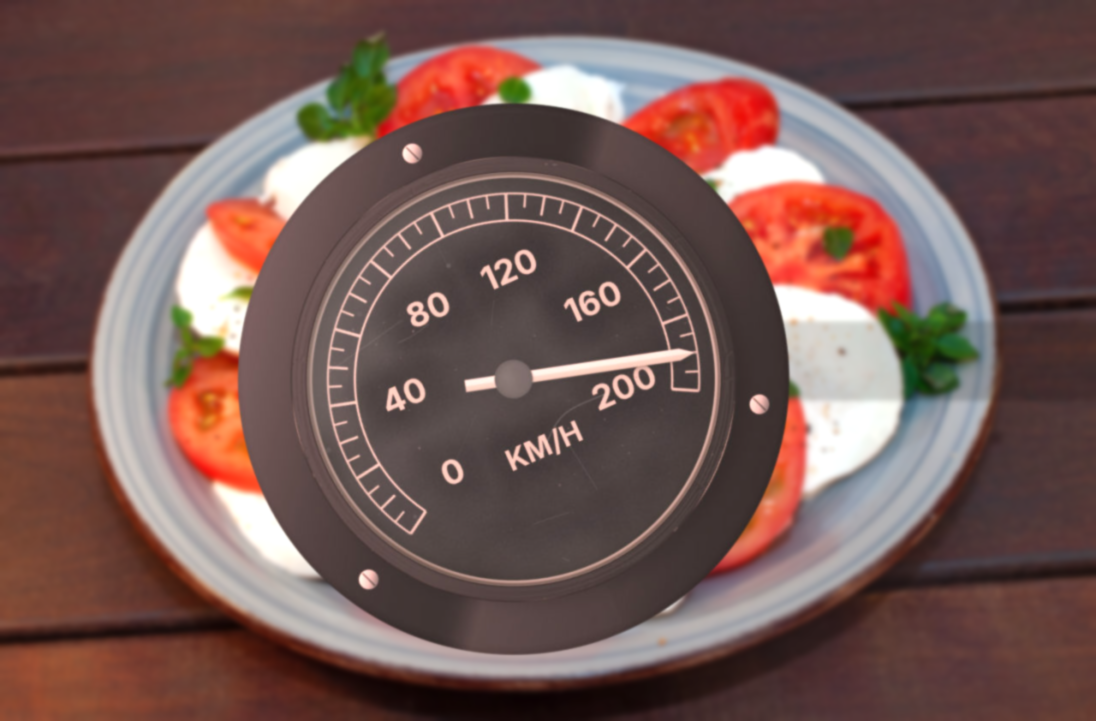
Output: 190,km/h
